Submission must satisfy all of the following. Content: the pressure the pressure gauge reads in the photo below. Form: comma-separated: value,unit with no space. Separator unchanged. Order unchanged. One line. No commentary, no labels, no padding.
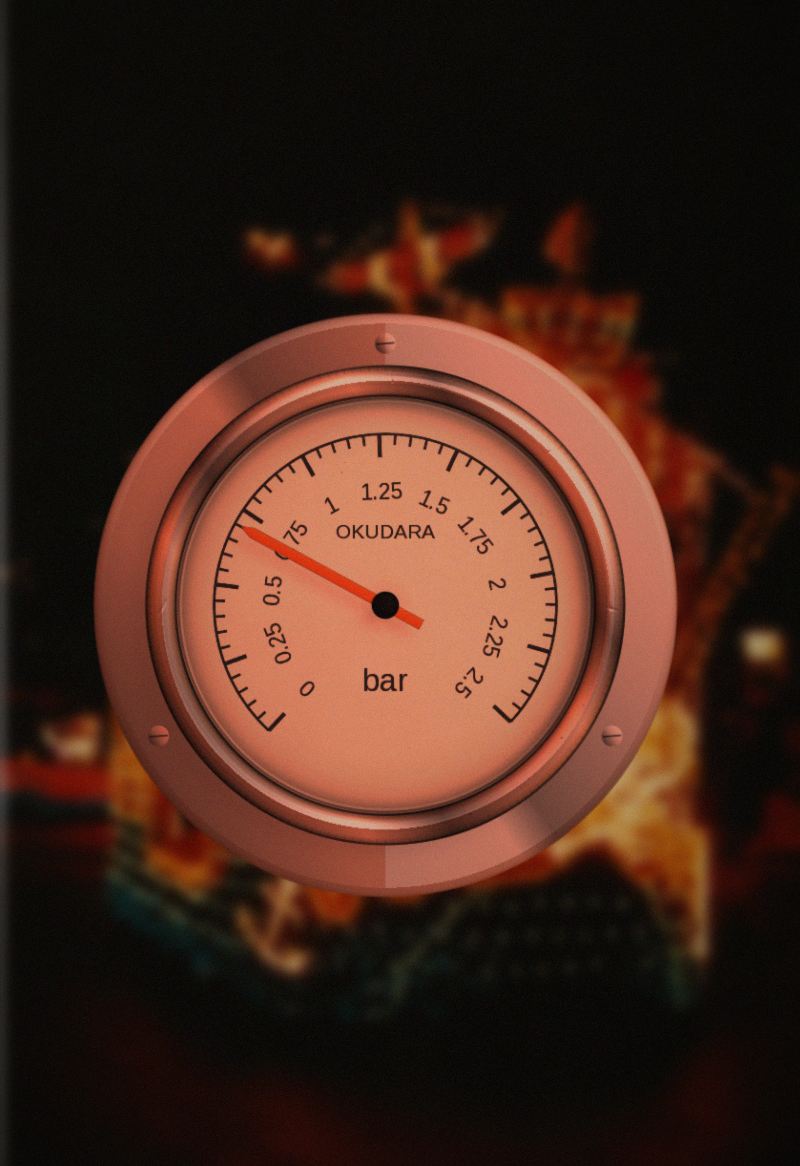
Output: 0.7,bar
